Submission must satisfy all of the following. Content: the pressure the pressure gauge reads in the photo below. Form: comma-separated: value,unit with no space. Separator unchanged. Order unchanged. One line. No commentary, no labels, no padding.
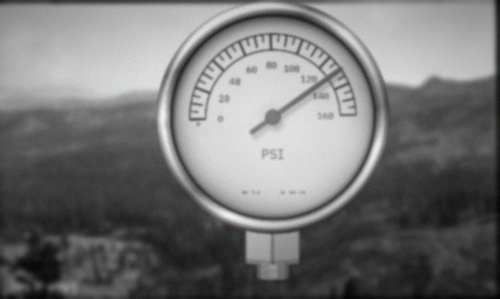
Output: 130,psi
